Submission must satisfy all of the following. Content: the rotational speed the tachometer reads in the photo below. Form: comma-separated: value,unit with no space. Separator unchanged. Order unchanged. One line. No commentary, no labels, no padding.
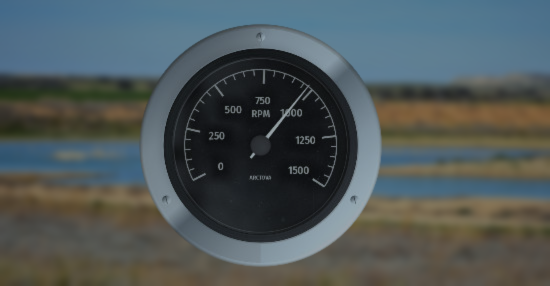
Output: 975,rpm
